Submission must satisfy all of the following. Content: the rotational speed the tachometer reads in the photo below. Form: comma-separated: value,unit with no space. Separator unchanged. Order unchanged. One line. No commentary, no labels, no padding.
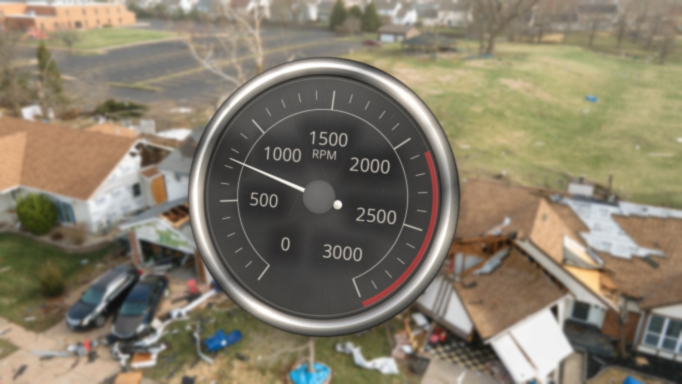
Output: 750,rpm
